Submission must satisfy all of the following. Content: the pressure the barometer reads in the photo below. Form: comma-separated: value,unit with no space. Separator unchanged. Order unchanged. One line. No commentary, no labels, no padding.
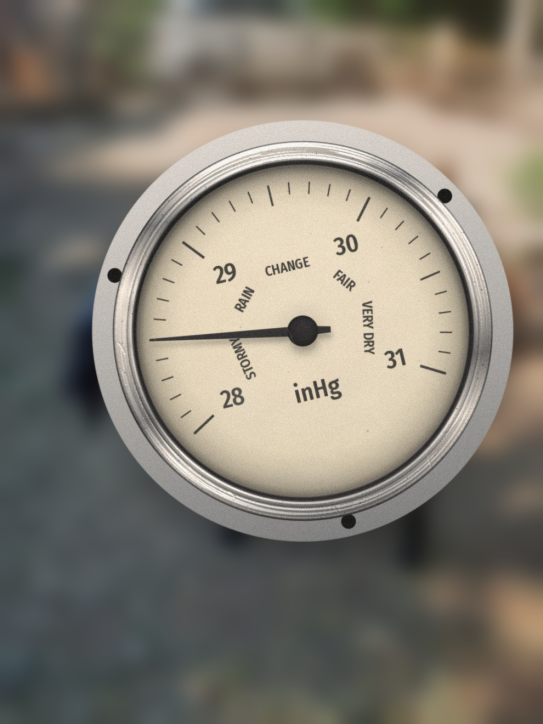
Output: 28.5,inHg
